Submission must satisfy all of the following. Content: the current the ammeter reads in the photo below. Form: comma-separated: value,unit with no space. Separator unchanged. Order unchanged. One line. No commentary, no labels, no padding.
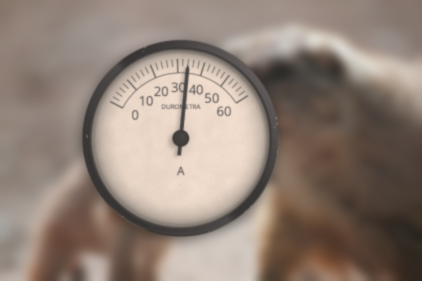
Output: 34,A
